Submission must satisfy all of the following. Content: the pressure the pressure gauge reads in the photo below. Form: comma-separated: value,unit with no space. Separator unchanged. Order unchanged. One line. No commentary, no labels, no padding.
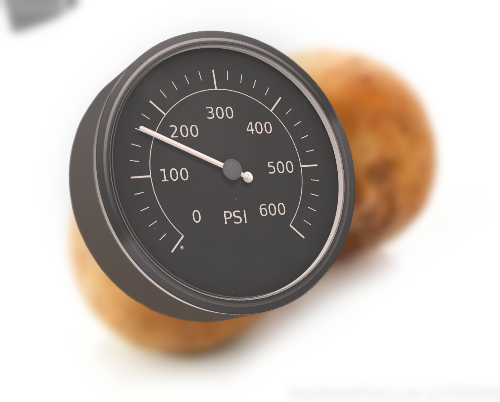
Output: 160,psi
